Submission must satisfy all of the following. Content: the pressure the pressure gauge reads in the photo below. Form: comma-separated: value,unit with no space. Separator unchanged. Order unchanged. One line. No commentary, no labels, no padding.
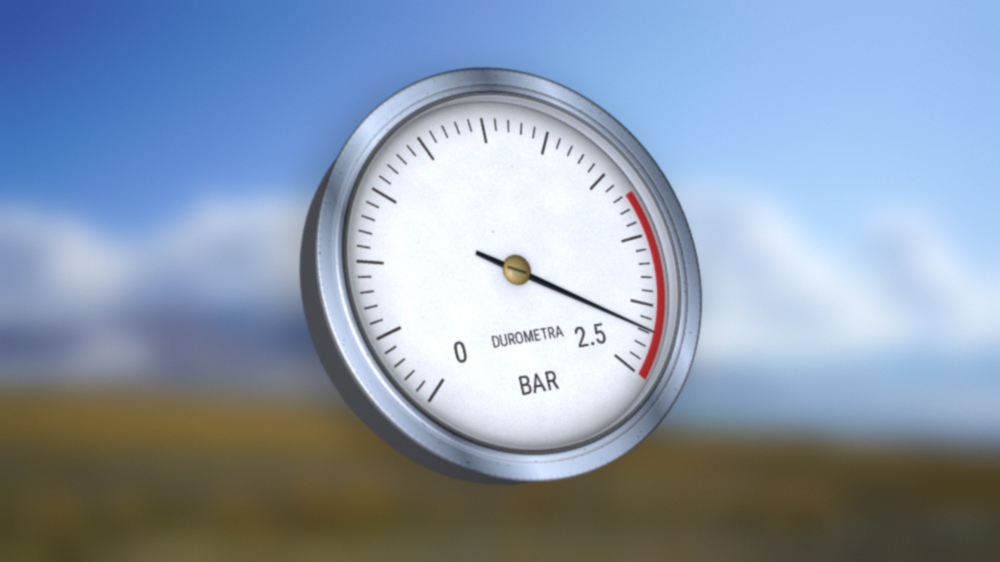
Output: 2.35,bar
